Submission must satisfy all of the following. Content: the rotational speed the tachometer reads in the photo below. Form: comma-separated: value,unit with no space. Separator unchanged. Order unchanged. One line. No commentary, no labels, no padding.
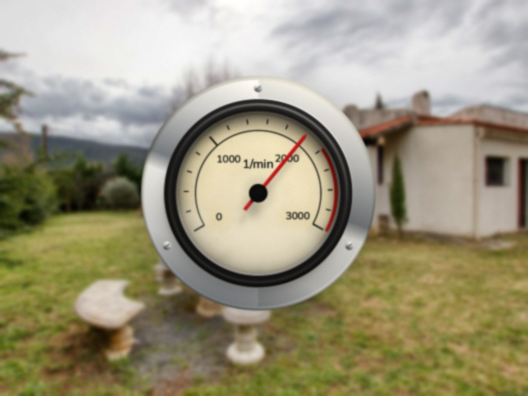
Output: 2000,rpm
